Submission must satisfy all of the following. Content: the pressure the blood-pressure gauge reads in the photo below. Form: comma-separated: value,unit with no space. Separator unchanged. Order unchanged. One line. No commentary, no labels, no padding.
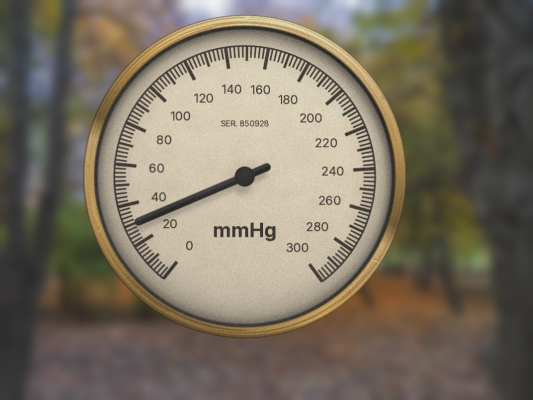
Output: 30,mmHg
